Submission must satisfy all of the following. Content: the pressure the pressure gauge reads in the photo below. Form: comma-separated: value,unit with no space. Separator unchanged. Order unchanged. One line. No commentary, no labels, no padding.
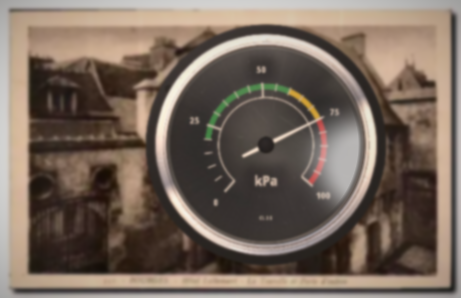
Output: 75,kPa
